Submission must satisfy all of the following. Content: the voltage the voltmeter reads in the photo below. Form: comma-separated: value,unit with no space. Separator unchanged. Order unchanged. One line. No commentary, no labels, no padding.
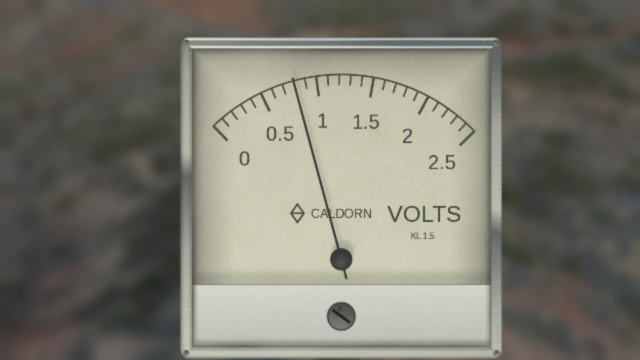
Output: 0.8,V
